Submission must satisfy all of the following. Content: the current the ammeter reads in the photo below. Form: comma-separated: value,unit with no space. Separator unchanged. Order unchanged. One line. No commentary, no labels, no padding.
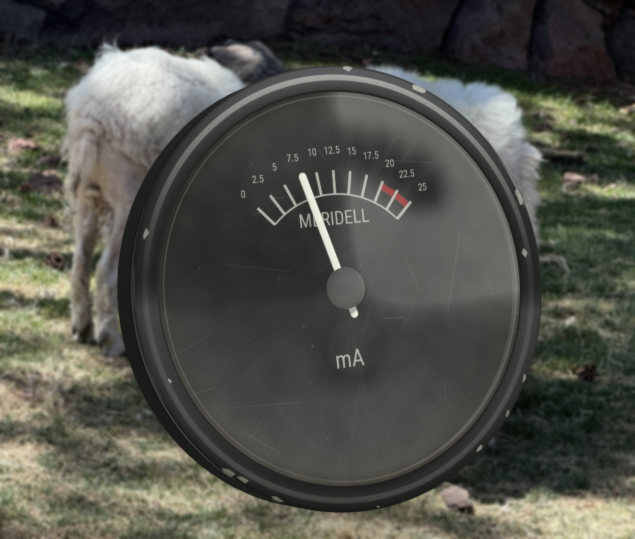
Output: 7.5,mA
